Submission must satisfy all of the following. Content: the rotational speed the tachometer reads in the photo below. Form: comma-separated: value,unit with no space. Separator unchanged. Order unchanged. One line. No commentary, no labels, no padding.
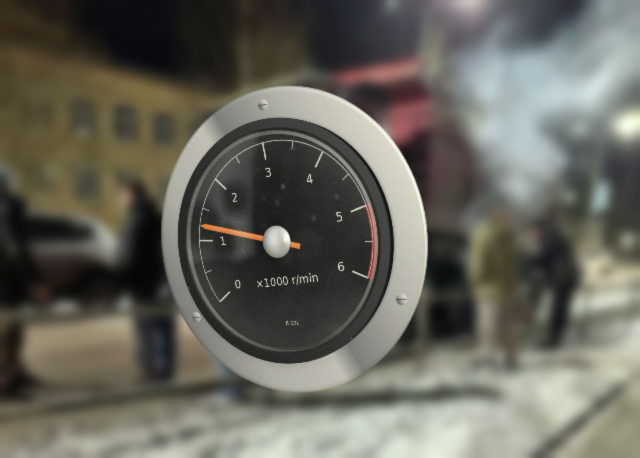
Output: 1250,rpm
